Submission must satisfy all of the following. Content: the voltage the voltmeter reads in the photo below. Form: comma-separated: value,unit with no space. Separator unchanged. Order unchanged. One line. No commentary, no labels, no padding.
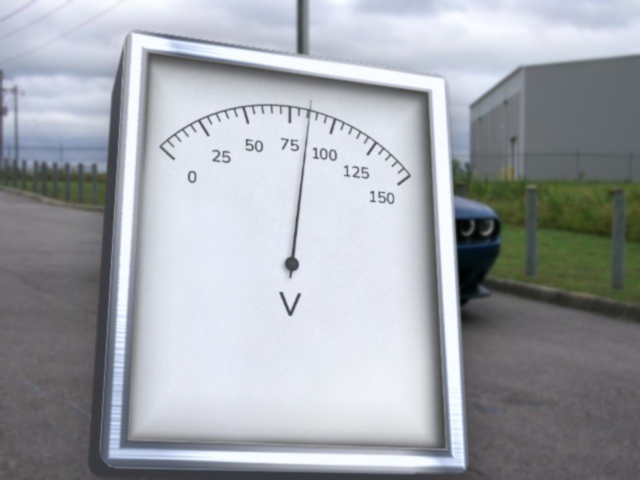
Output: 85,V
